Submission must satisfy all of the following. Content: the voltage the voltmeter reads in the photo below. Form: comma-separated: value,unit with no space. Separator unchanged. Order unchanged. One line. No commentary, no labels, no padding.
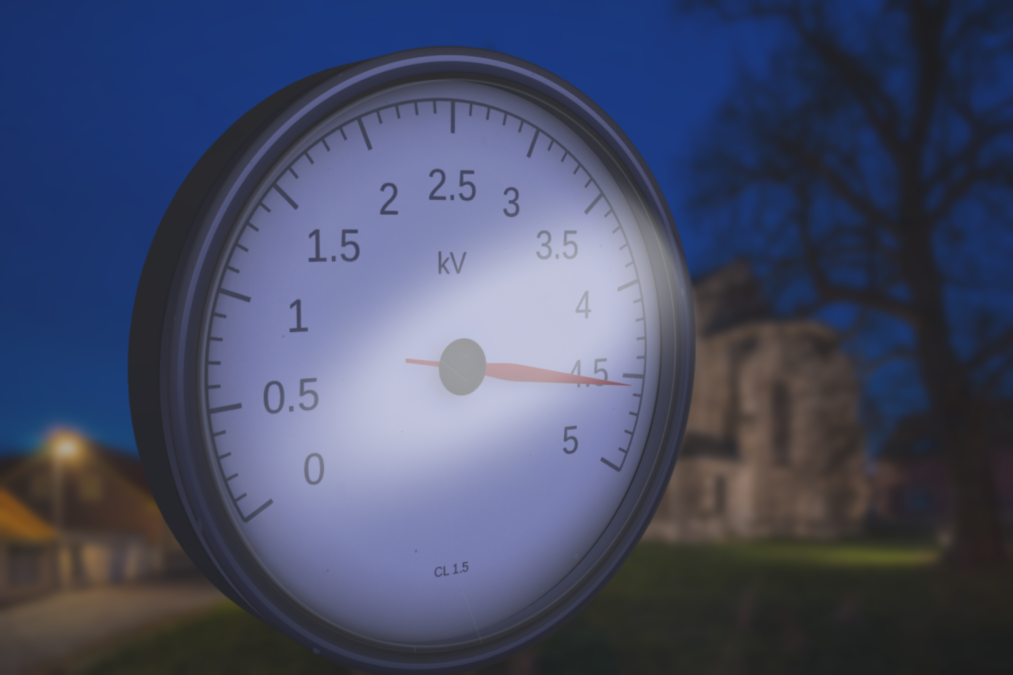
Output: 4.55,kV
